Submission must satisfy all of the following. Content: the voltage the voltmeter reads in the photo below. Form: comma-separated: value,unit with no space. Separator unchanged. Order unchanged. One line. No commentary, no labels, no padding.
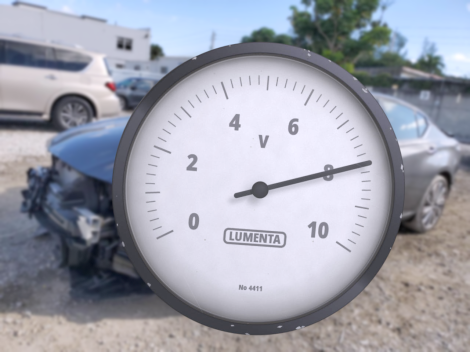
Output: 8,V
